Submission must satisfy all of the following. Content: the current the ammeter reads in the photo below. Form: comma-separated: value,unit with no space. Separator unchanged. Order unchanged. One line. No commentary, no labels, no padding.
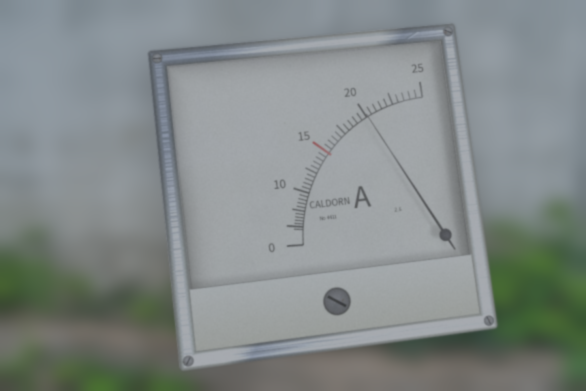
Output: 20,A
